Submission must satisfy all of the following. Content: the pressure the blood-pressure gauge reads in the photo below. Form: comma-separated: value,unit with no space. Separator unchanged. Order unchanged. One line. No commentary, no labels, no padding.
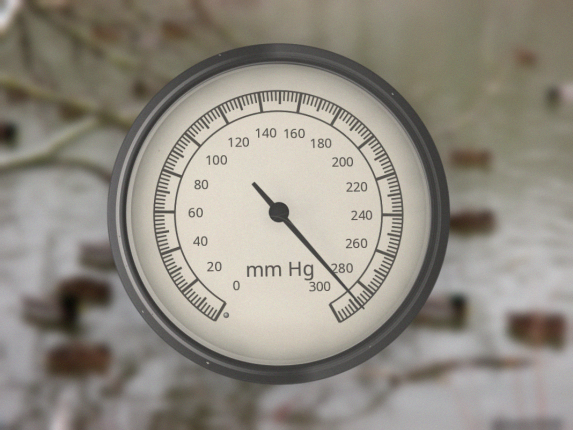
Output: 288,mmHg
